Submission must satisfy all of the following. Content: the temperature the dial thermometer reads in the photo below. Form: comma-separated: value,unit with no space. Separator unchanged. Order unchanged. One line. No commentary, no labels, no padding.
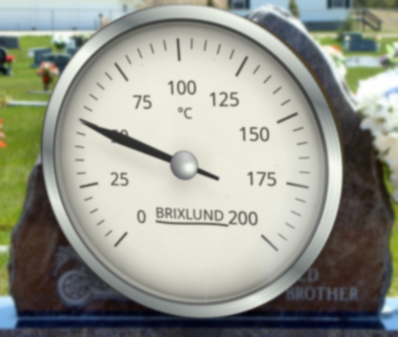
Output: 50,°C
